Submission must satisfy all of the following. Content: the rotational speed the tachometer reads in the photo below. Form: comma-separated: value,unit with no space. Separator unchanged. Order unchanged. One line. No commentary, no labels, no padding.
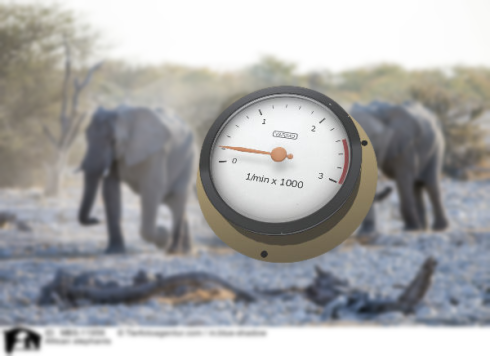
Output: 200,rpm
